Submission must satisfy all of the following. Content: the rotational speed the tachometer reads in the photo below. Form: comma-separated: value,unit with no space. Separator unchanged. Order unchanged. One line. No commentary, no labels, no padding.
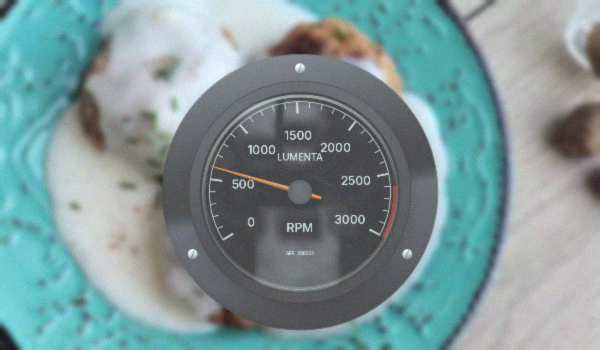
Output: 600,rpm
